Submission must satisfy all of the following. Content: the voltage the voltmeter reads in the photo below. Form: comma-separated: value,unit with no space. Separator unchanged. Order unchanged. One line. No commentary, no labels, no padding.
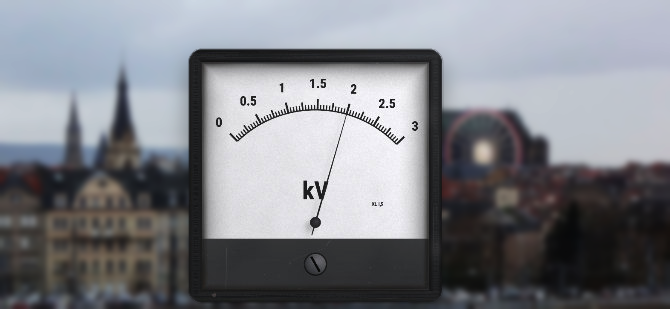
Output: 2,kV
